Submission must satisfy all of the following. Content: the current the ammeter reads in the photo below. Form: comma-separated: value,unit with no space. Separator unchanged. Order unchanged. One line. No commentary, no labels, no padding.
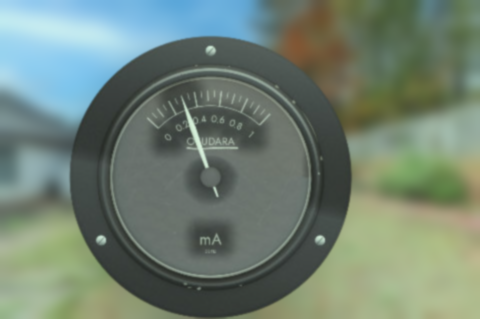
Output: 0.3,mA
